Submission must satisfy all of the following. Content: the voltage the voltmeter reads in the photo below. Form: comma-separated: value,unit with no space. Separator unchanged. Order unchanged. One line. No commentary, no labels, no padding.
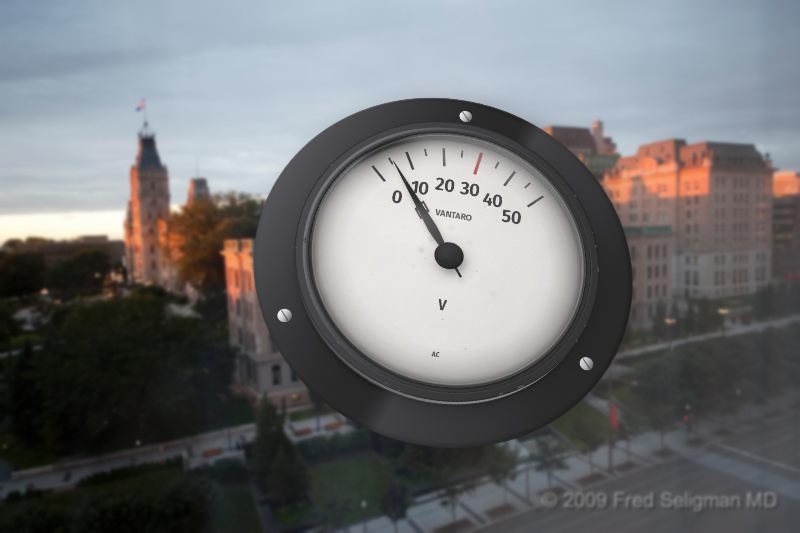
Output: 5,V
